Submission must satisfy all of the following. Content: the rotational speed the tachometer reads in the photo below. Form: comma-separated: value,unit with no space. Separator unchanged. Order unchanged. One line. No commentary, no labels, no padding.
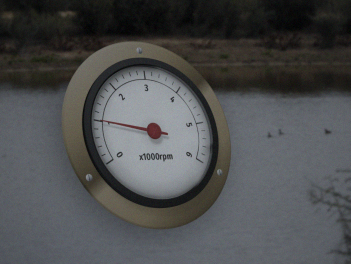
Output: 1000,rpm
